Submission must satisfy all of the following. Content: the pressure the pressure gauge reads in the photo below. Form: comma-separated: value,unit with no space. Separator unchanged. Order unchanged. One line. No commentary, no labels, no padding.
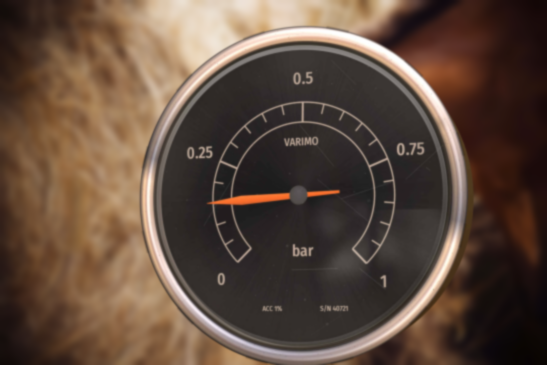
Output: 0.15,bar
